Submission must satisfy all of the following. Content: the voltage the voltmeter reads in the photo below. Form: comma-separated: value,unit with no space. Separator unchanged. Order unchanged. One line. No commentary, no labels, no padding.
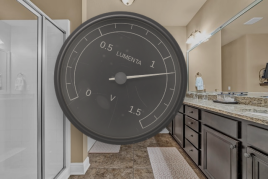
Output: 1.1,V
